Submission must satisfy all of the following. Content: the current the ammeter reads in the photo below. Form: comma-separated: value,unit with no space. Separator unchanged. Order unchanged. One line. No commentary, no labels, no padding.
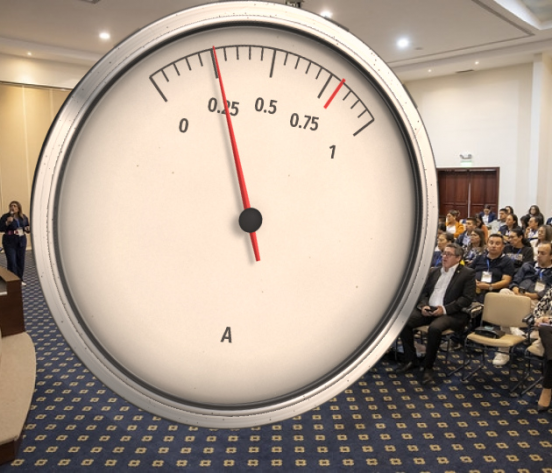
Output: 0.25,A
